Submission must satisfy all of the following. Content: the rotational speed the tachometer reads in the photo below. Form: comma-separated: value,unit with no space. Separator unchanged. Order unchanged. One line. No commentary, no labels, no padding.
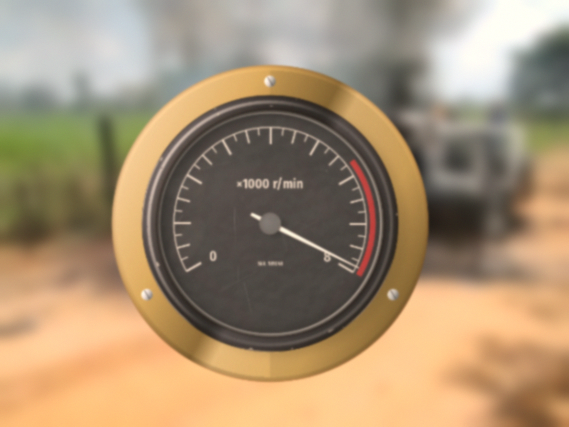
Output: 7875,rpm
